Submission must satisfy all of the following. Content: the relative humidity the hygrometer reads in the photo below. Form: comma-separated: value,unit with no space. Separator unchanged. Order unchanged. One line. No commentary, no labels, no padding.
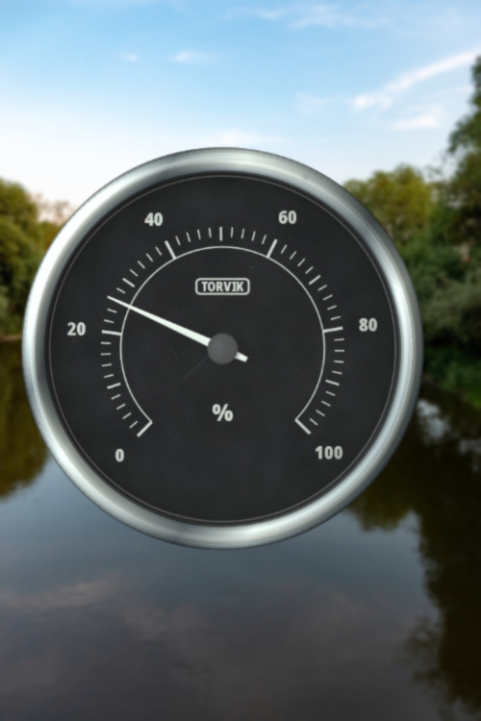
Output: 26,%
